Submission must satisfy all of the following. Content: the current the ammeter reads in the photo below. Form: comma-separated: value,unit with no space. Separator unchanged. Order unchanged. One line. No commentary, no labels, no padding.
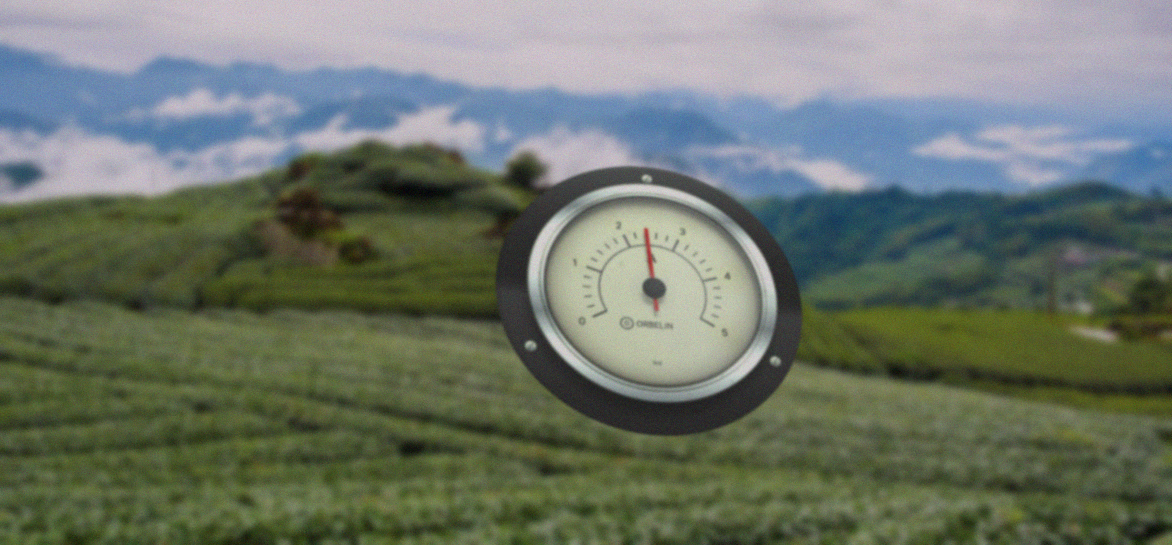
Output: 2.4,A
